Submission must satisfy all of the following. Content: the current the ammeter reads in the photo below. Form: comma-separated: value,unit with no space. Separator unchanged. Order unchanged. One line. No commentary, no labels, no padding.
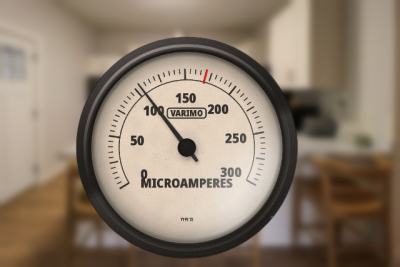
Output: 105,µA
